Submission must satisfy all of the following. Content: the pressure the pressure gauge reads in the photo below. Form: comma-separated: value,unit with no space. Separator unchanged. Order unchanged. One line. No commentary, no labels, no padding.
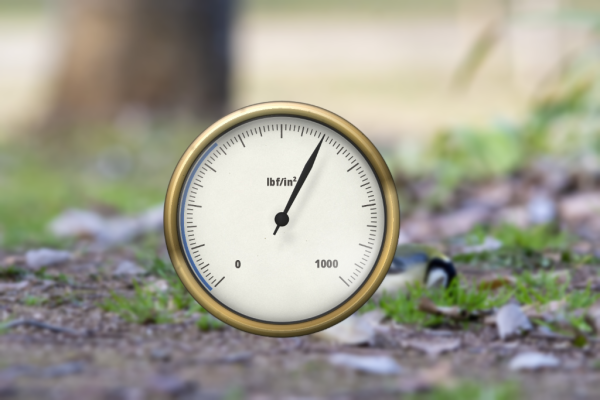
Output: 600,psi
